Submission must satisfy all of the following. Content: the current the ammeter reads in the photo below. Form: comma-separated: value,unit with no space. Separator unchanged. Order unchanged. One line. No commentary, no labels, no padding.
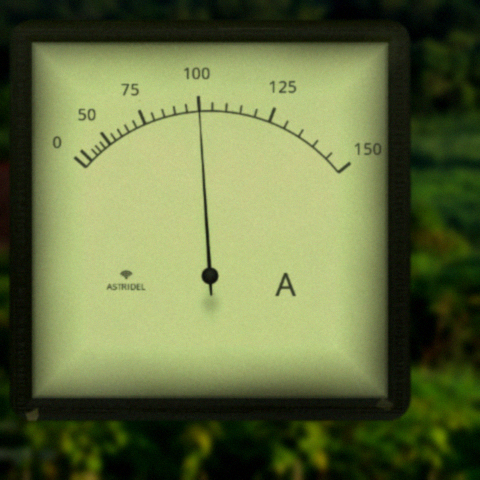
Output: 100,A
